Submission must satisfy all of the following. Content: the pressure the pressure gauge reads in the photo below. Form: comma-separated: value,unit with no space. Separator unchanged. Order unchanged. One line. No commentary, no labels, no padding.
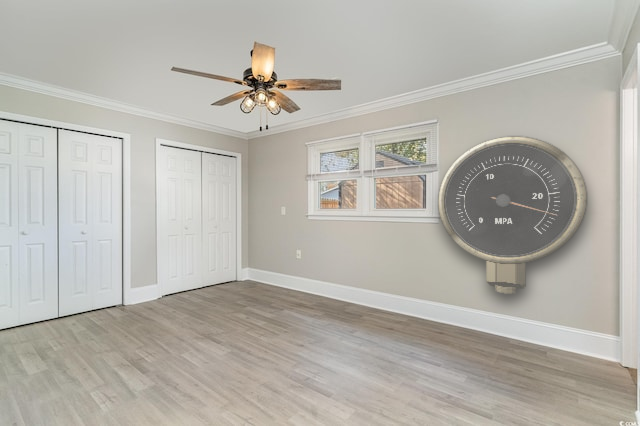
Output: 22.5,MPa
